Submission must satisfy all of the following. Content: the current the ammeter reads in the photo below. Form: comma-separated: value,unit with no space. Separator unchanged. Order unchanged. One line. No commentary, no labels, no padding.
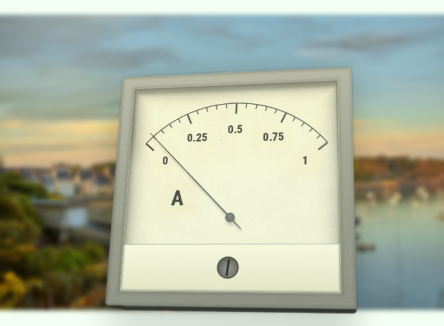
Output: 0.05,A
